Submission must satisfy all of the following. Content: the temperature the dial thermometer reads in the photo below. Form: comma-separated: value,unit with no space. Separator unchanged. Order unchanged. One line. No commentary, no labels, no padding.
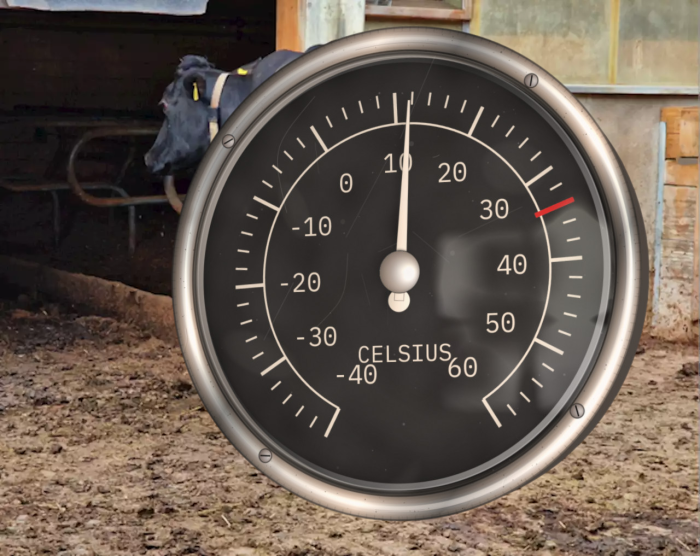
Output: 12,°C
